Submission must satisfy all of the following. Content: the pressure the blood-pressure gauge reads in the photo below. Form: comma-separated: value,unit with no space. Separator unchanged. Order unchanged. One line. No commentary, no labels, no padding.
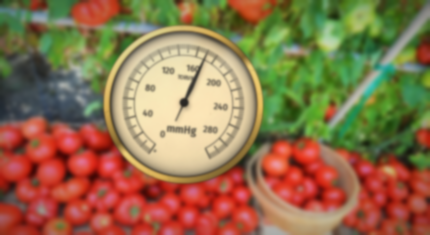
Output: 170,mmHg
